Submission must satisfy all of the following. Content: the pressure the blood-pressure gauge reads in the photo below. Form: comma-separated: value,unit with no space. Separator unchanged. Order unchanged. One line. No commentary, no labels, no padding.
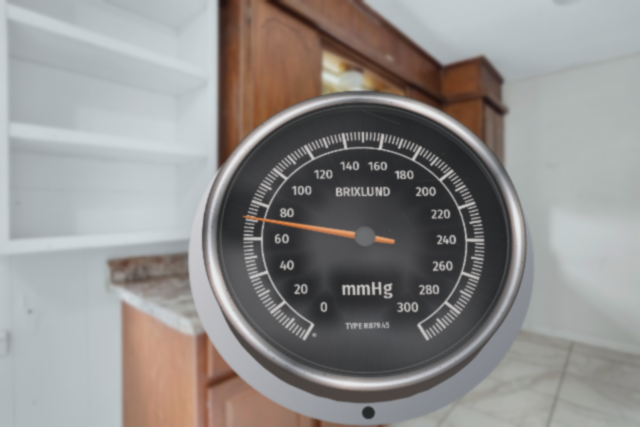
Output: 70,mmHg
